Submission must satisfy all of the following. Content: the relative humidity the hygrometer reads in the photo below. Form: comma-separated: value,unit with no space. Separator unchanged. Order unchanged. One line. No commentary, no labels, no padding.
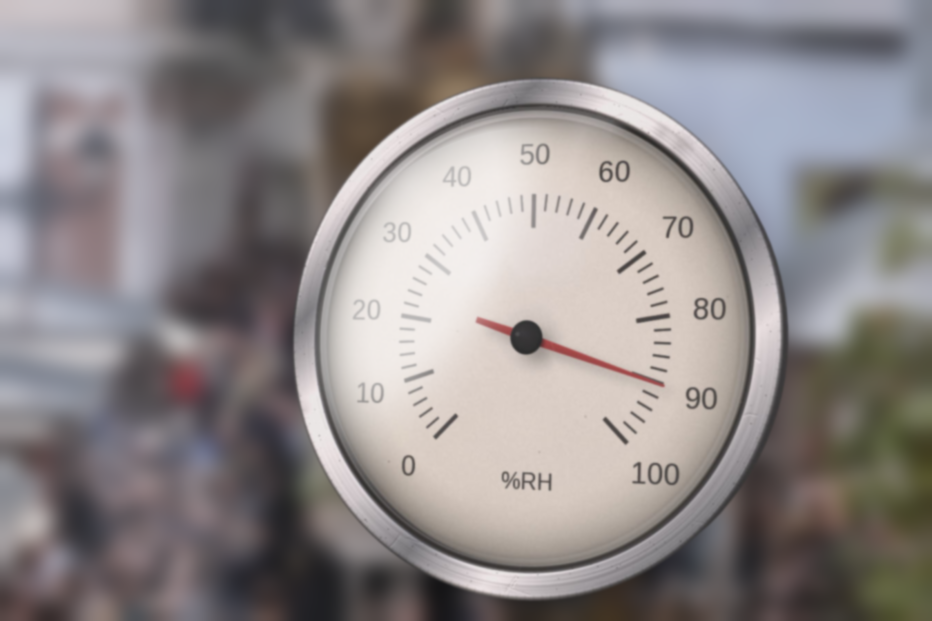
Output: 90,%
